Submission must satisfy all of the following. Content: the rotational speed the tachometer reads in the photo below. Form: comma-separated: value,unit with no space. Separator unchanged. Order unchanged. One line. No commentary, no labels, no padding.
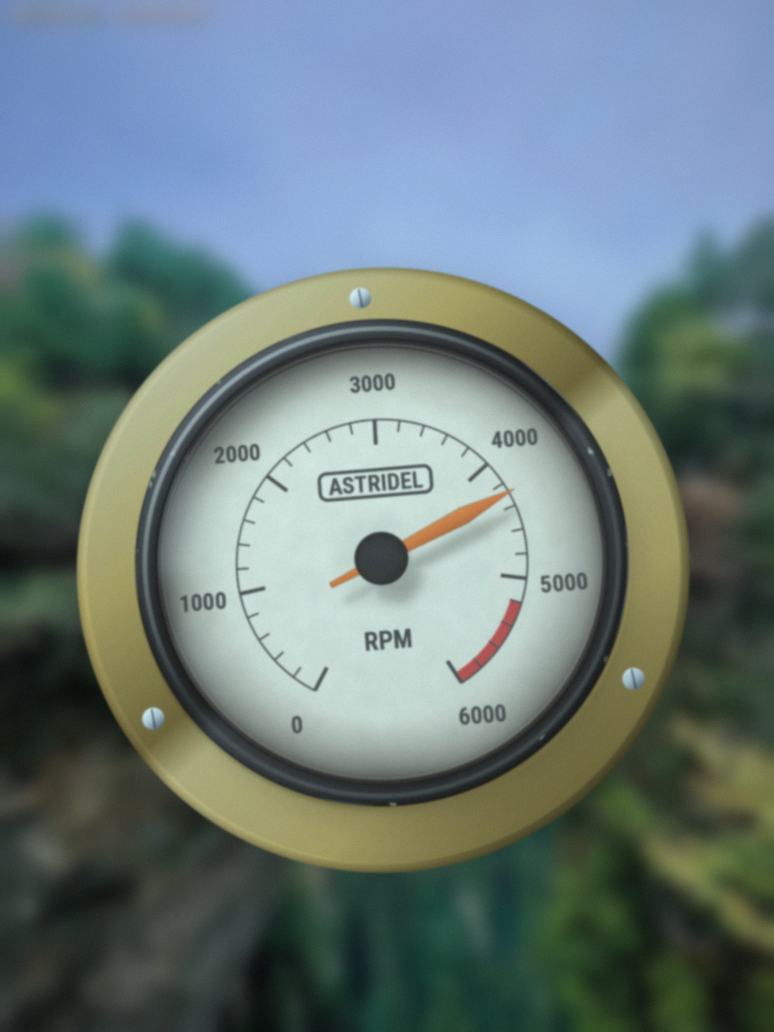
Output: 4300,rpm
